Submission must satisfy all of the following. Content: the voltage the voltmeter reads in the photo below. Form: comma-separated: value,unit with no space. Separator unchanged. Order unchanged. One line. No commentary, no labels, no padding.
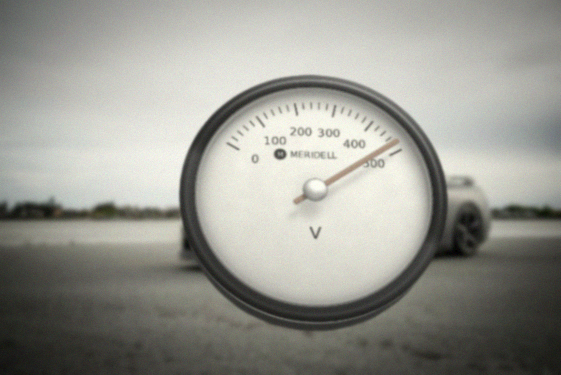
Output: 480,V
